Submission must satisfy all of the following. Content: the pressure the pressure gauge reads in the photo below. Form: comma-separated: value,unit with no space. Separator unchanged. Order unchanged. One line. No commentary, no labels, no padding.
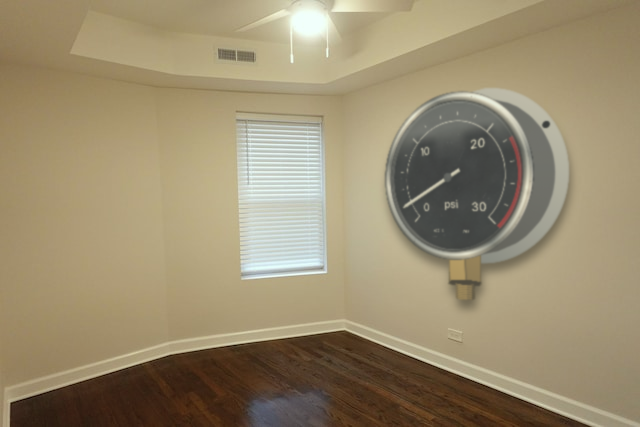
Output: 2,psi
